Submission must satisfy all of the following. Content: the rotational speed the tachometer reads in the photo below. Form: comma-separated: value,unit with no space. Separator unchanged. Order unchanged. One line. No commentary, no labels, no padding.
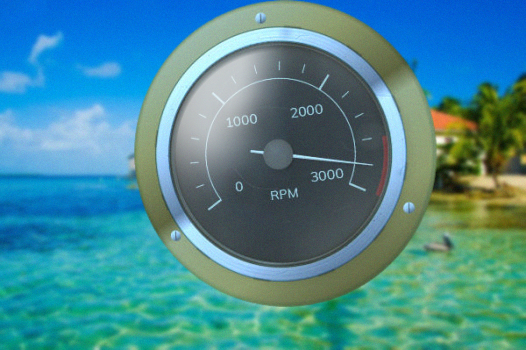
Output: 2800,rpm
